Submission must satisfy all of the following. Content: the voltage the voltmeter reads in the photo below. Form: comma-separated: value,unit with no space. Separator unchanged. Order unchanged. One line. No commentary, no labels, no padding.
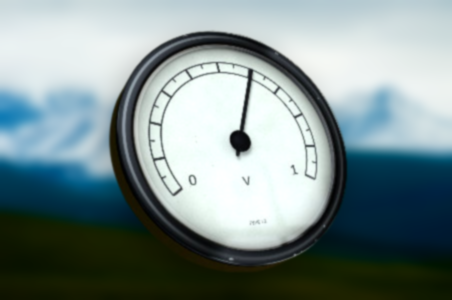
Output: 0.6,V
